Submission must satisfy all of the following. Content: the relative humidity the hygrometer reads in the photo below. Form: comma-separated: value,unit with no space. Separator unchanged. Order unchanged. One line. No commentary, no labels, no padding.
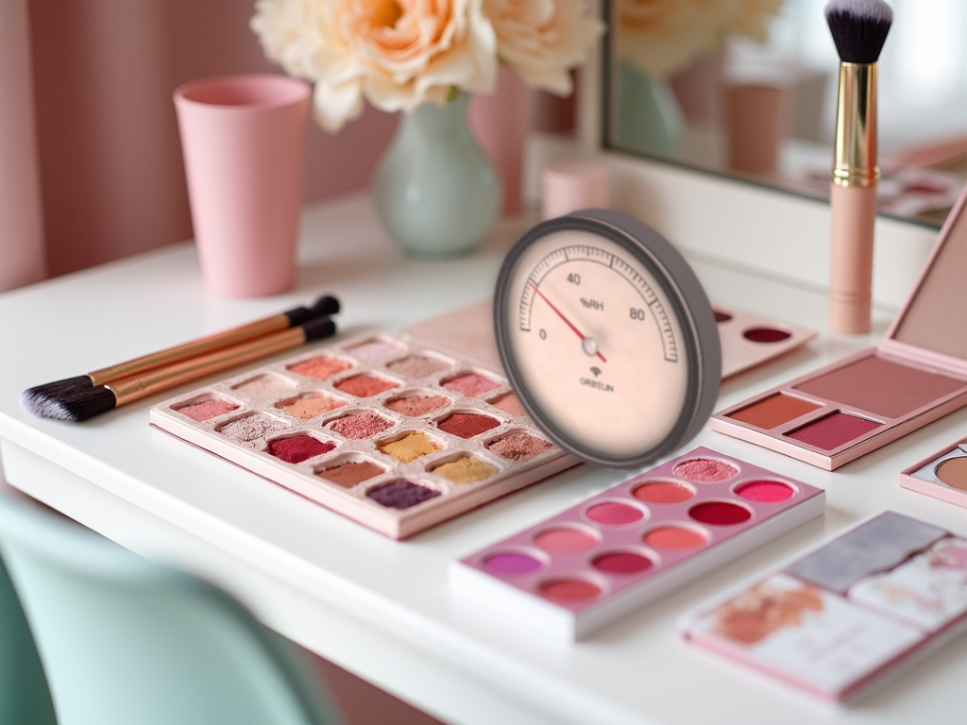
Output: 20,%
